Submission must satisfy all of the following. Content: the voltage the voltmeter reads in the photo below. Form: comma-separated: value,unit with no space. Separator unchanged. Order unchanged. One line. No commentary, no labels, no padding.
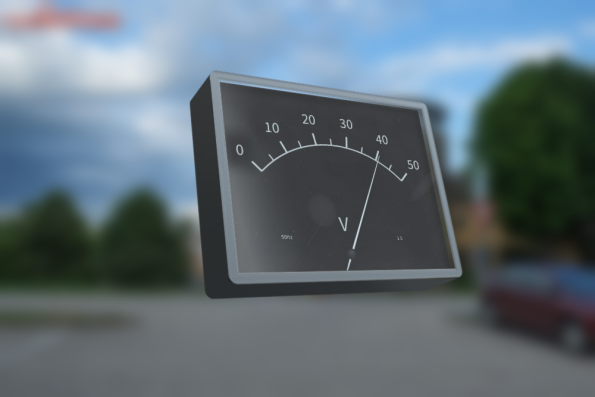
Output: 40,V
